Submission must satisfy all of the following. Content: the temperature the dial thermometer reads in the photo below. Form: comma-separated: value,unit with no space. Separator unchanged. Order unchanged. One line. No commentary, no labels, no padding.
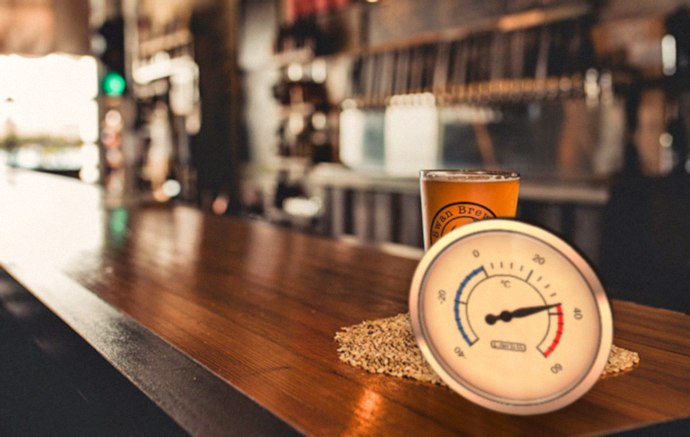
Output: 36,°C
